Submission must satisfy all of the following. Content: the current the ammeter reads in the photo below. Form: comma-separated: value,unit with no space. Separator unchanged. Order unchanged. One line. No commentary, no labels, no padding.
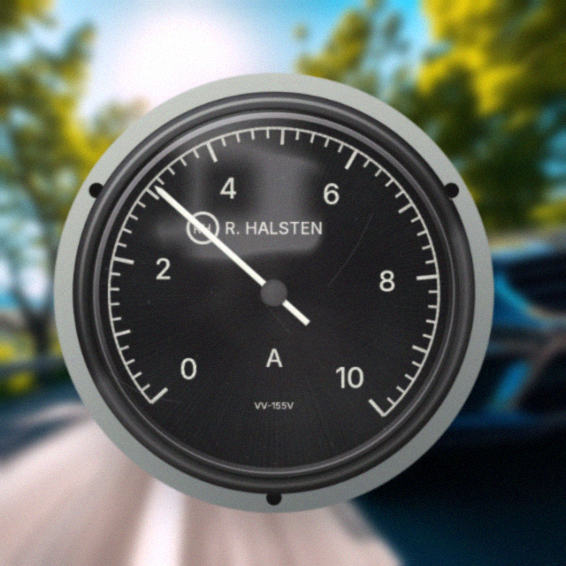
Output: 3.1,A
